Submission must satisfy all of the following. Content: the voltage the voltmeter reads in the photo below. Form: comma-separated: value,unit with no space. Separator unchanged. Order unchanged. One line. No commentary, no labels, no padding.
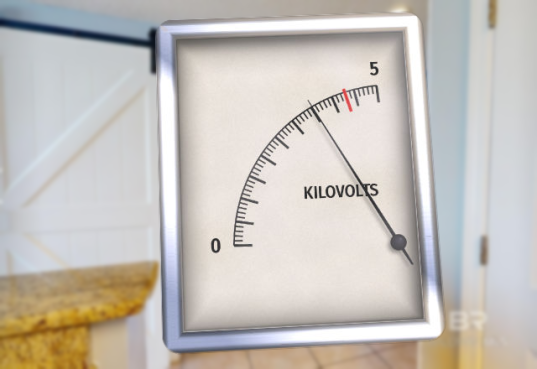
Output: 3.5,kV
